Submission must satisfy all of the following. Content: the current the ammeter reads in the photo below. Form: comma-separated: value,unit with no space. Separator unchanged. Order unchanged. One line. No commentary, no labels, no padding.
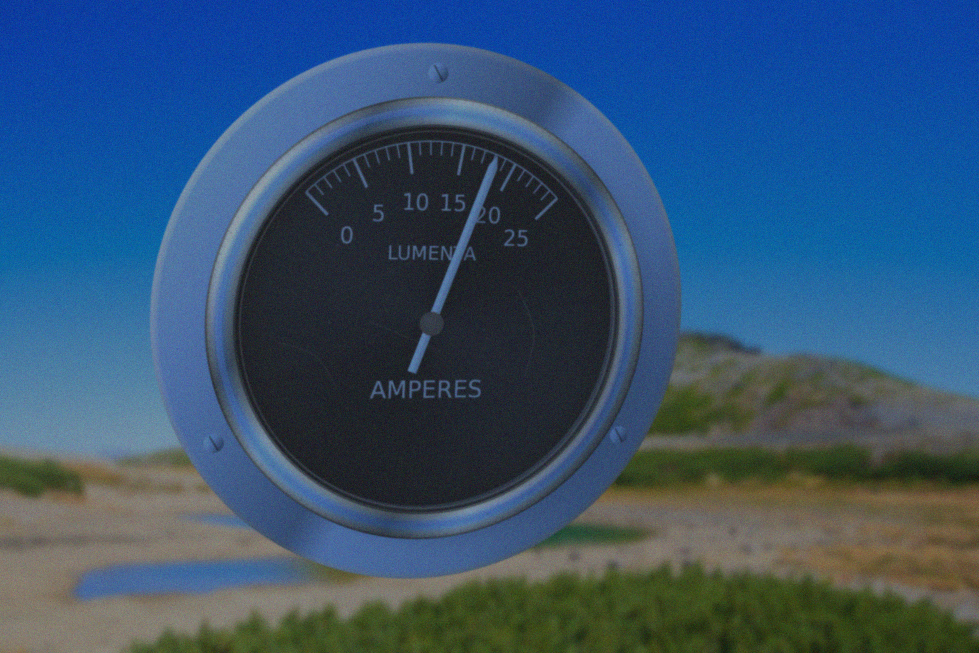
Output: 18,A
